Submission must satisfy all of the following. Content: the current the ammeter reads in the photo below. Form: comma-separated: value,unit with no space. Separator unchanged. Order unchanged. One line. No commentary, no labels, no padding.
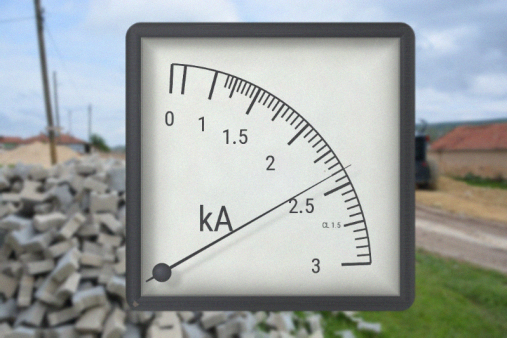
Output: 2.4,kA
